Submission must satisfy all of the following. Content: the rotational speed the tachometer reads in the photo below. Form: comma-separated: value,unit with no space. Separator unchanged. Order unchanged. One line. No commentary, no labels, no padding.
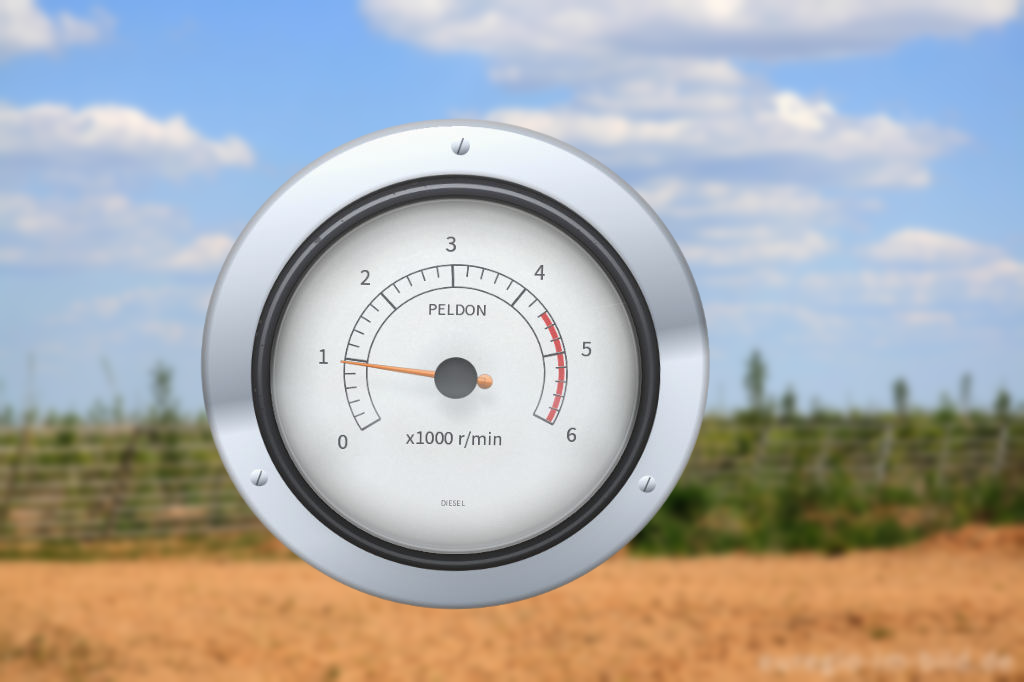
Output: 1000,rpm
